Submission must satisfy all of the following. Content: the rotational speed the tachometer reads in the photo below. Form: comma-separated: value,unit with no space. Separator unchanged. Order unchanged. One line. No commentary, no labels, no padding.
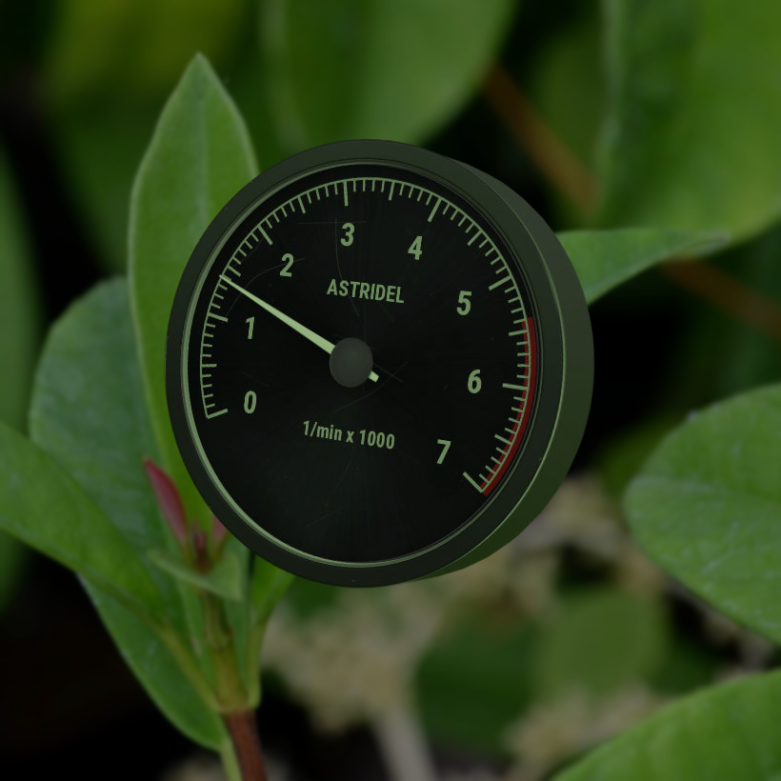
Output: 1400,rpm
